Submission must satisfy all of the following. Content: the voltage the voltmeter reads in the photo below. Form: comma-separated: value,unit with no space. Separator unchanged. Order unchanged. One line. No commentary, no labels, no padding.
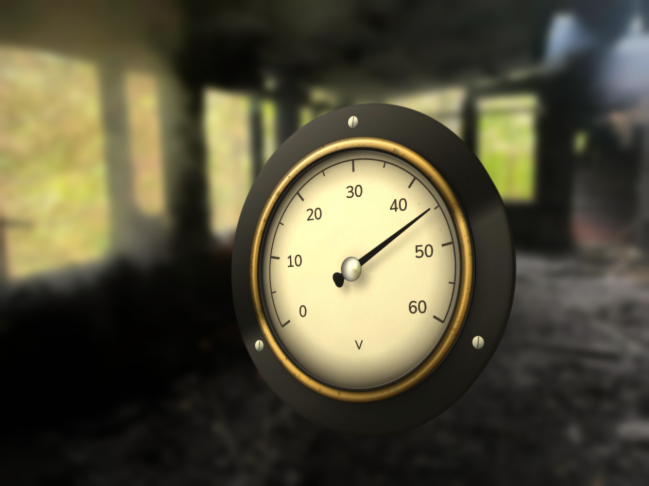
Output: 45,V
